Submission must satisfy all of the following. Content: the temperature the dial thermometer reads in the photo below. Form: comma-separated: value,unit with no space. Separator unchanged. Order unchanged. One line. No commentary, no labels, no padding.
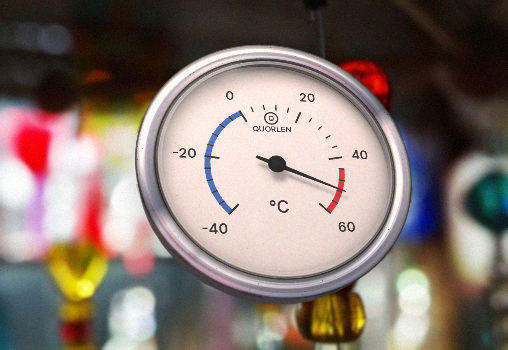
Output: 52,°C
